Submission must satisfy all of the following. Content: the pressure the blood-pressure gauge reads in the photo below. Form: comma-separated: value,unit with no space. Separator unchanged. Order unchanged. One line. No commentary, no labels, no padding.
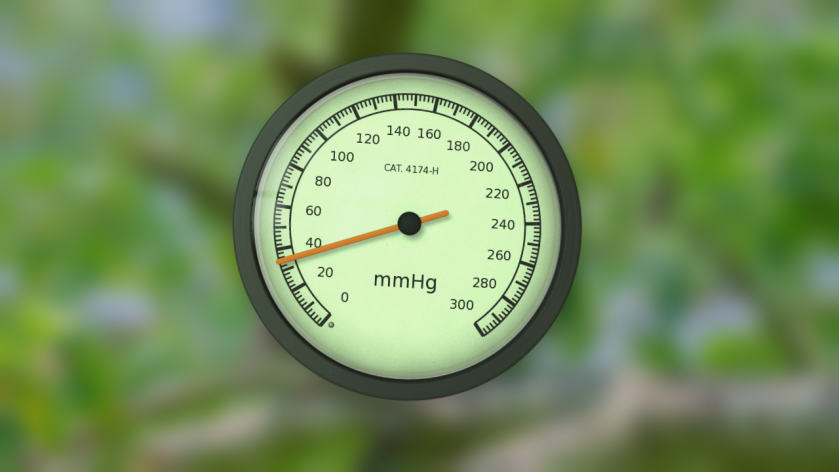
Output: 34,mmHg
